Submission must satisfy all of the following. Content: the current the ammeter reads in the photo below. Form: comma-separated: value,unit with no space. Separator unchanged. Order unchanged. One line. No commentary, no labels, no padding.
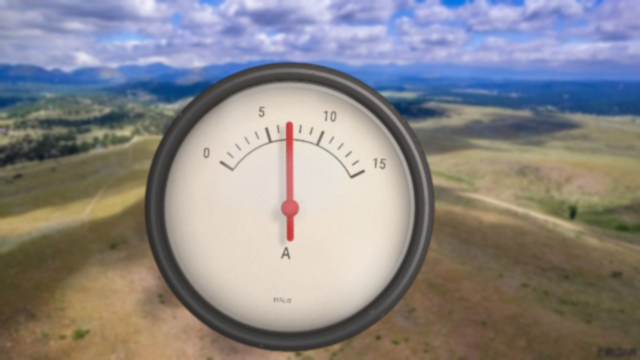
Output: 7,A
